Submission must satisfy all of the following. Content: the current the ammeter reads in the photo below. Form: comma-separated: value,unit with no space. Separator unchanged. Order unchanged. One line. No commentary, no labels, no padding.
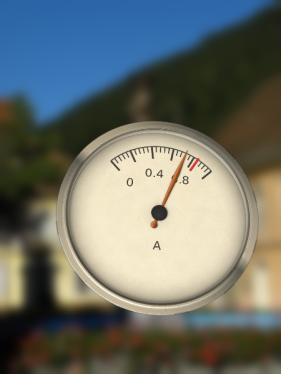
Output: 0.72,A
